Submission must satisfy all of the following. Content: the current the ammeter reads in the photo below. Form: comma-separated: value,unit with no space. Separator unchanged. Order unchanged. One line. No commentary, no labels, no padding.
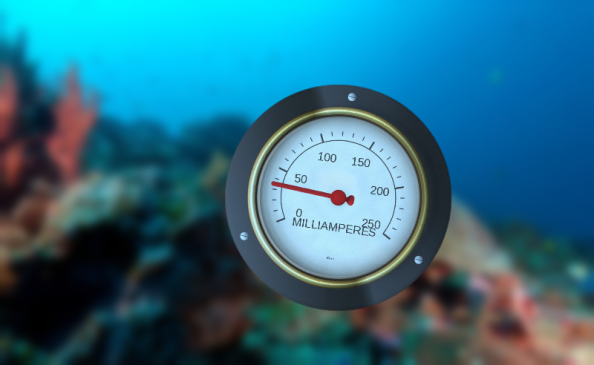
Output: 35,mA
